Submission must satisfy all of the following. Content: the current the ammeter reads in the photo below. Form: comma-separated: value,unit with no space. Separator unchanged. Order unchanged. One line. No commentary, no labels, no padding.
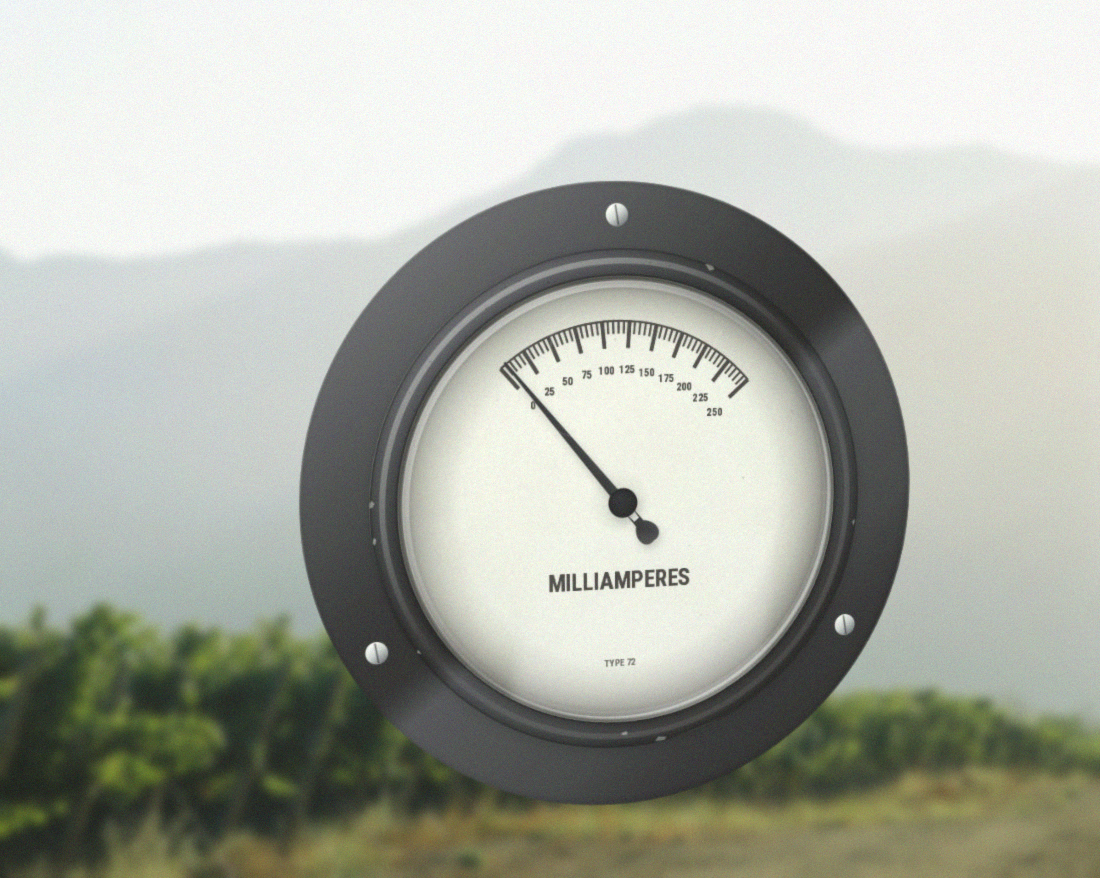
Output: 5,mA
